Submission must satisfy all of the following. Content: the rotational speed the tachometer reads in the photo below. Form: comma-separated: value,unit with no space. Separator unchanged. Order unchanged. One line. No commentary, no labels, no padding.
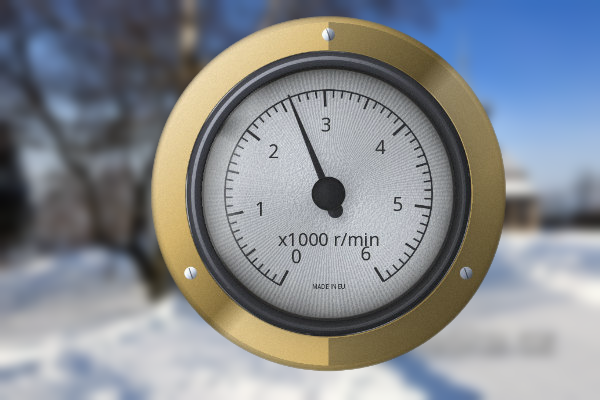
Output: 2600,rpm
